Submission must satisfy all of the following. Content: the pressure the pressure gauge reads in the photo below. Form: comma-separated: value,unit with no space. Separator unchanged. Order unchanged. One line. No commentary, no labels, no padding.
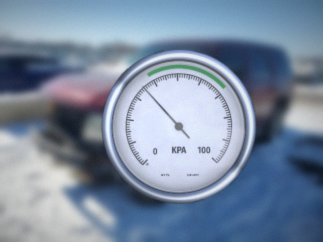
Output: 35,kPa
